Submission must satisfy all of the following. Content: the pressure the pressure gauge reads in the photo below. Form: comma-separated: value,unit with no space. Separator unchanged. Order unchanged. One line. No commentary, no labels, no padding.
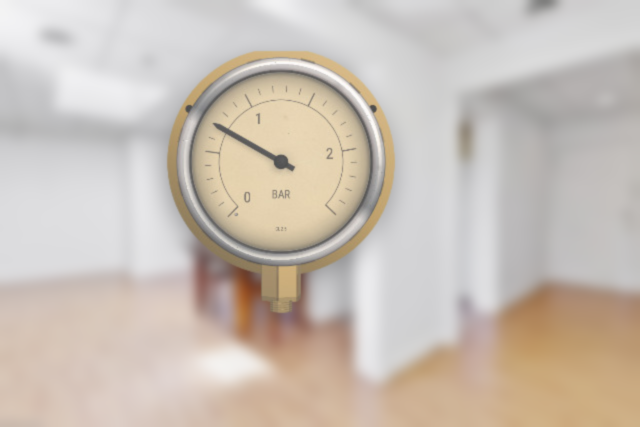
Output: 0.7,bar
